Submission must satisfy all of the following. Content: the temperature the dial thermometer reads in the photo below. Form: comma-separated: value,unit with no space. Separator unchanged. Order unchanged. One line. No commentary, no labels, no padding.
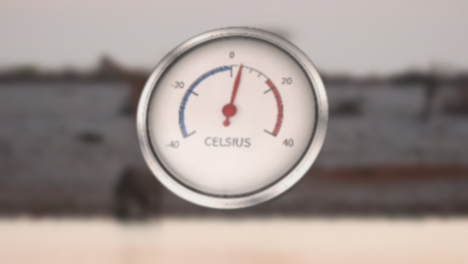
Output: 4,°C
